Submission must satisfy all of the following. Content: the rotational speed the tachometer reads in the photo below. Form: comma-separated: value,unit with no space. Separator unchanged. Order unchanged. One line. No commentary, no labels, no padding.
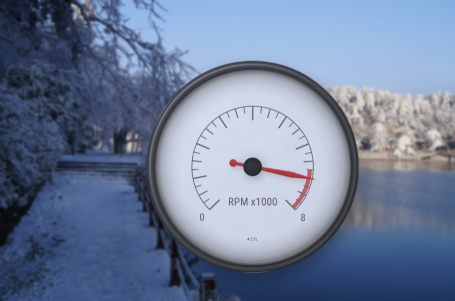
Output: 7000,rpm
